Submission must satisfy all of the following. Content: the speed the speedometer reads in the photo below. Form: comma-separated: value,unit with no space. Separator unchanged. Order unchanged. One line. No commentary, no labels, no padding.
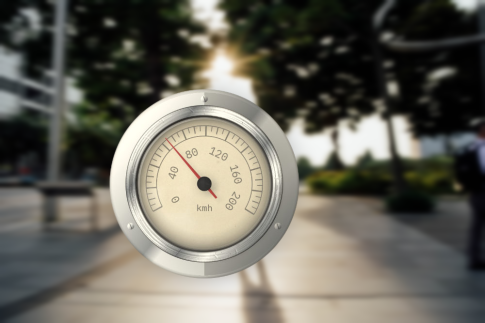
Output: 65,km/h
